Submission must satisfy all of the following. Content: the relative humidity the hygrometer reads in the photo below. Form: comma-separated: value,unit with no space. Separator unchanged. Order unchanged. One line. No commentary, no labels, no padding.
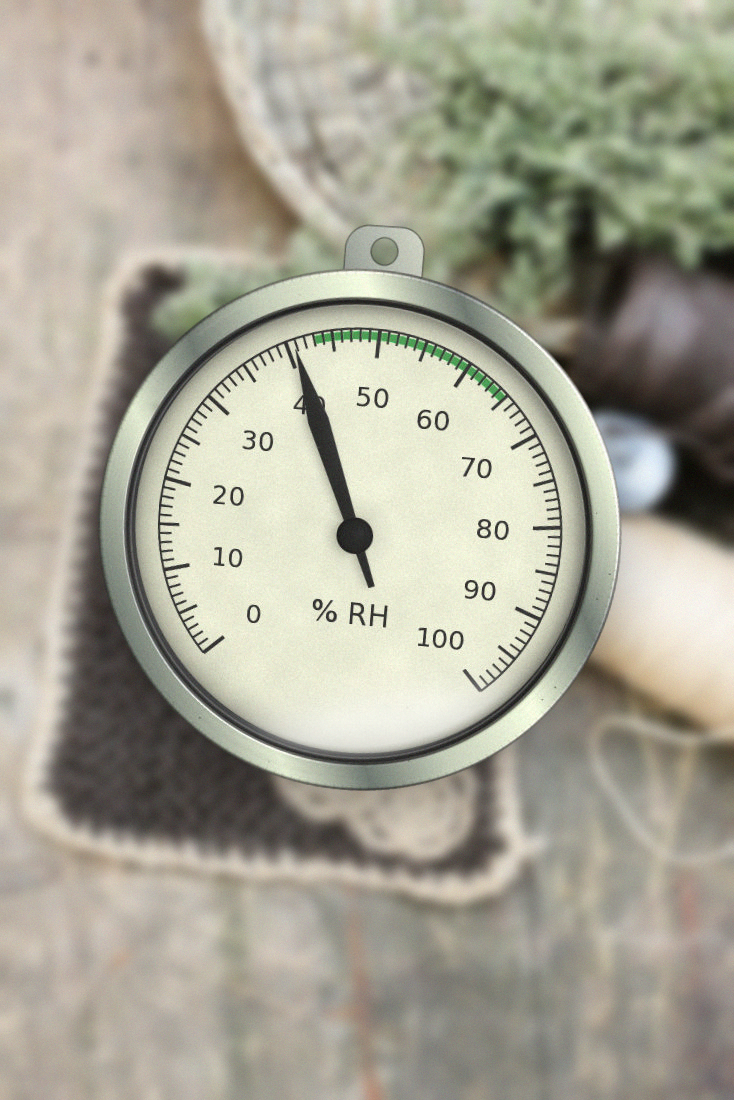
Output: 41,%
